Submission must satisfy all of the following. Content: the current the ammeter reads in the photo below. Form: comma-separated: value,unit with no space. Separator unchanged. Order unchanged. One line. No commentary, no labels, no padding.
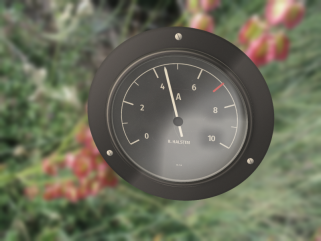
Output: 4.5,A
